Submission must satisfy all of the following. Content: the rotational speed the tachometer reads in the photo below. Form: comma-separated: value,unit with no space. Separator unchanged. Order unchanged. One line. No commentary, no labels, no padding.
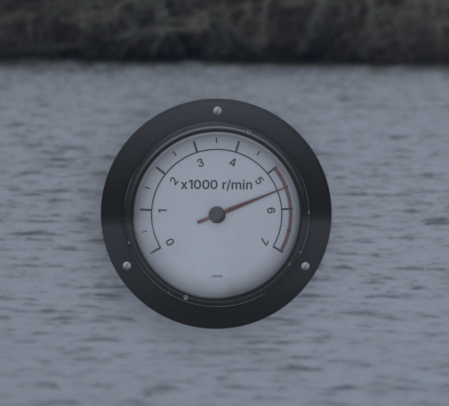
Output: 5500,rpm
